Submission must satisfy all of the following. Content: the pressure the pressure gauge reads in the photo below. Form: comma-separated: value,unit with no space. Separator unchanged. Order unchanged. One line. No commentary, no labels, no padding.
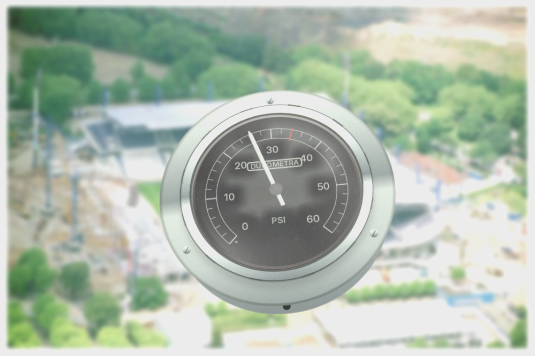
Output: 26,psi
